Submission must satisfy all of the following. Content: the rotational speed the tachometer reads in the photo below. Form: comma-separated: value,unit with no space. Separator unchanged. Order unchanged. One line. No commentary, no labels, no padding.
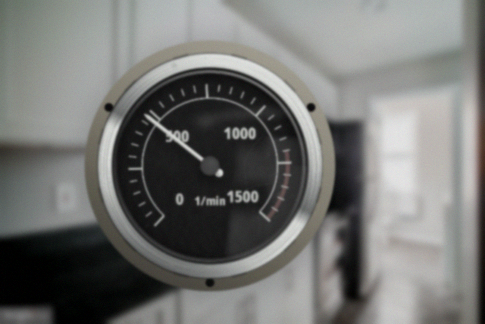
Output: 475,rpm
